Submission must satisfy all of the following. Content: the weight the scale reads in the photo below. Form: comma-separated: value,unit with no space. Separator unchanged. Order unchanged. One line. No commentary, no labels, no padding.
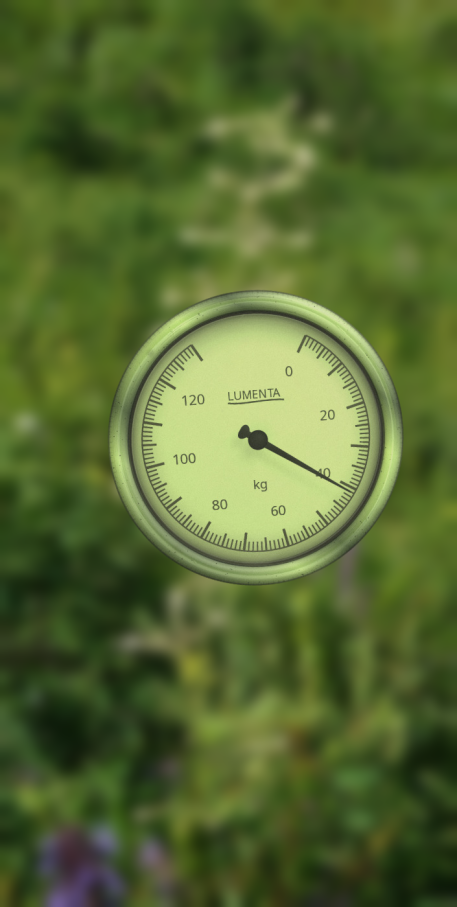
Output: 41,kg
